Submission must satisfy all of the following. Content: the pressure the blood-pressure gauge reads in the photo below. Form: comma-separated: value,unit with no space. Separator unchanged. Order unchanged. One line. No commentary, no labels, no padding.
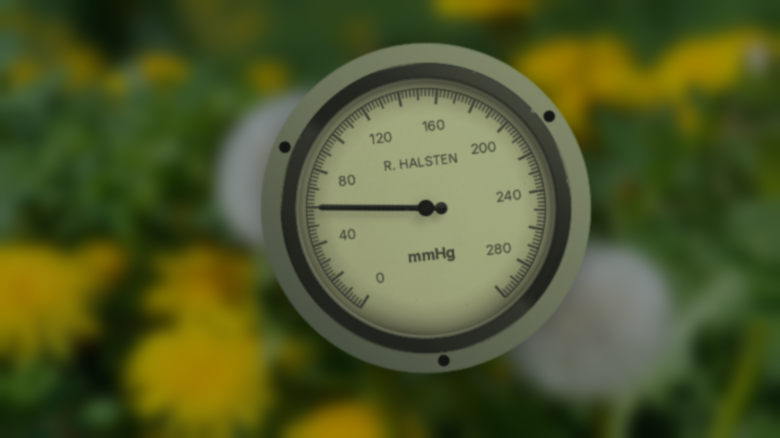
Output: 60,mmHg
